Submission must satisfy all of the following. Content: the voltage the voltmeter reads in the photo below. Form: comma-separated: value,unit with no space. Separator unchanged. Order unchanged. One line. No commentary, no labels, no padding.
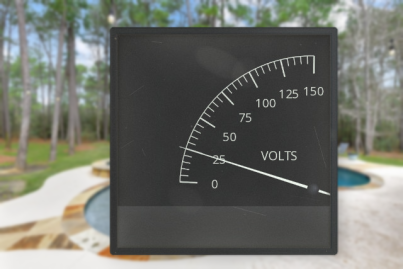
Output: 25,V
